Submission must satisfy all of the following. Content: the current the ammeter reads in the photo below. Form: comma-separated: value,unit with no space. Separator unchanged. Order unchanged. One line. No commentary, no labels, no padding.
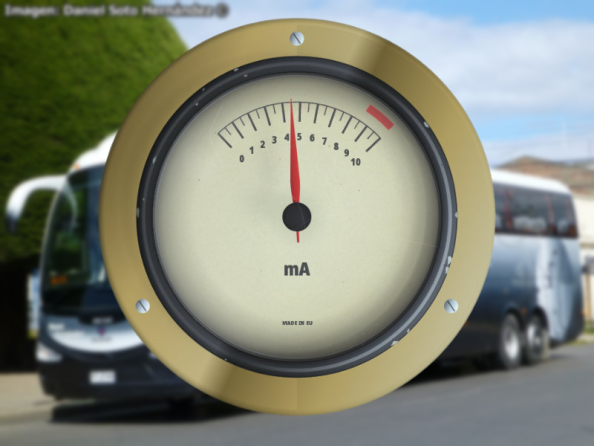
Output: 4.5,mA
